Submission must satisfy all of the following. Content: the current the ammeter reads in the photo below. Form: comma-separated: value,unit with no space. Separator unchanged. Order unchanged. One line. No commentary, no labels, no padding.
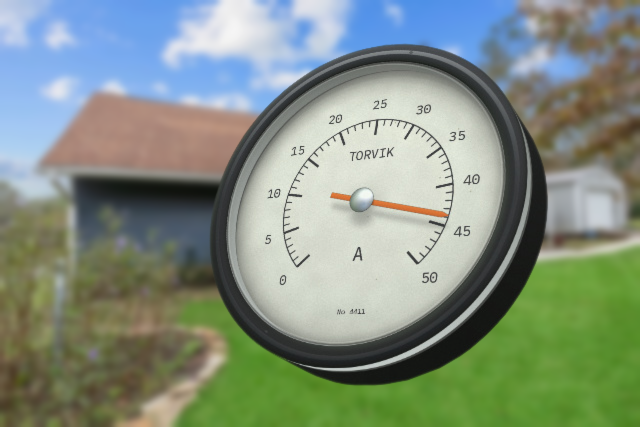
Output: 44,A
